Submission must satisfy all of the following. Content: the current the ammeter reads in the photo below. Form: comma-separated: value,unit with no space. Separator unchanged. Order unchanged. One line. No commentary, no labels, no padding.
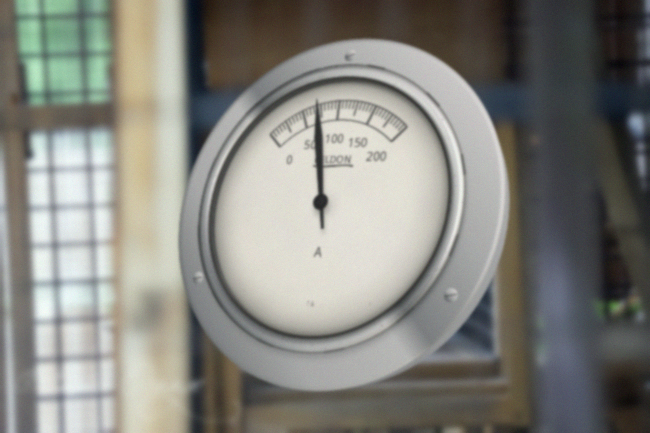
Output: 75,A
